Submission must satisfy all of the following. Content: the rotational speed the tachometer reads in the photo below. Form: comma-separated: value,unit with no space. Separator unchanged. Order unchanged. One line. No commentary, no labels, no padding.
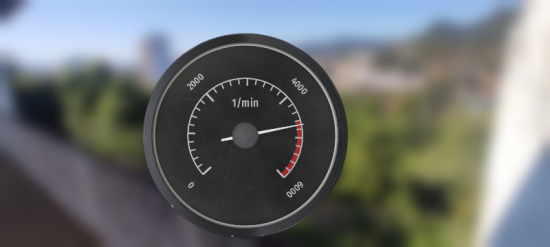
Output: 4700,rpm
